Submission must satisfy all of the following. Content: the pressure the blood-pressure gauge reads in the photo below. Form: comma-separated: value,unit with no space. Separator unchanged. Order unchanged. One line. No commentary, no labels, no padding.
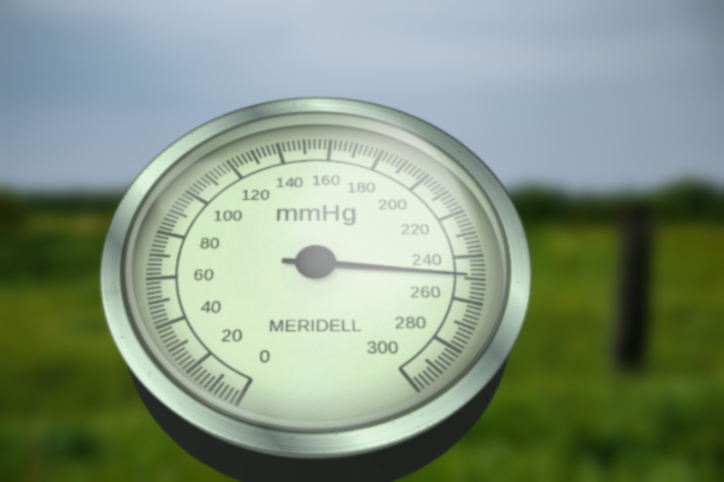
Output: 250,mmHg
